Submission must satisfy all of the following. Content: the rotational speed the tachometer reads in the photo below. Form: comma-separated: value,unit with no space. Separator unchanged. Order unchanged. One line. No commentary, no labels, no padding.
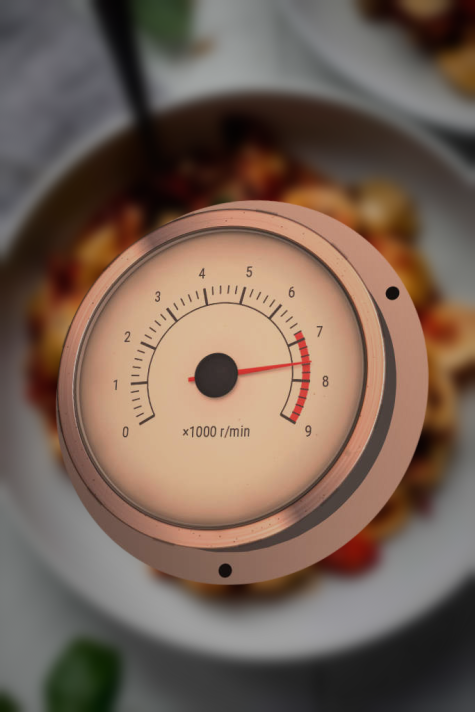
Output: 7600,rpm
